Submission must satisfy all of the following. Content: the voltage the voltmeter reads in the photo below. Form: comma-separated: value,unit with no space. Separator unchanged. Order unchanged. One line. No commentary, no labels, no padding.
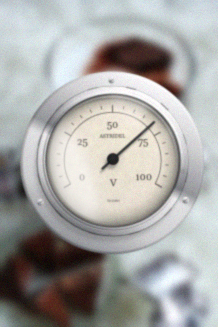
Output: 70,V
